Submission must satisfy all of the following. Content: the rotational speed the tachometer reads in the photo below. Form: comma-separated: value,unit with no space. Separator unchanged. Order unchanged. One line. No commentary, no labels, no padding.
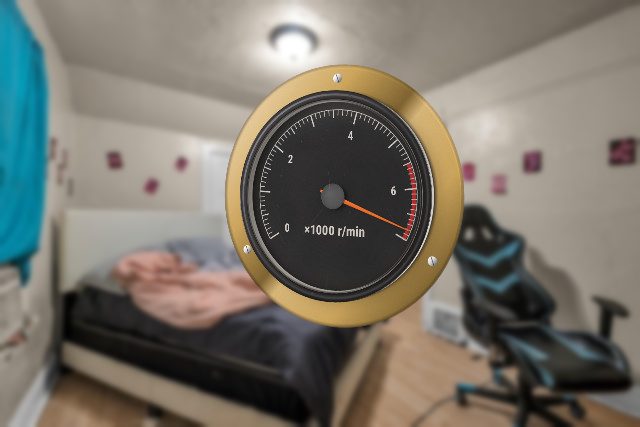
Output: 6800,rpm
